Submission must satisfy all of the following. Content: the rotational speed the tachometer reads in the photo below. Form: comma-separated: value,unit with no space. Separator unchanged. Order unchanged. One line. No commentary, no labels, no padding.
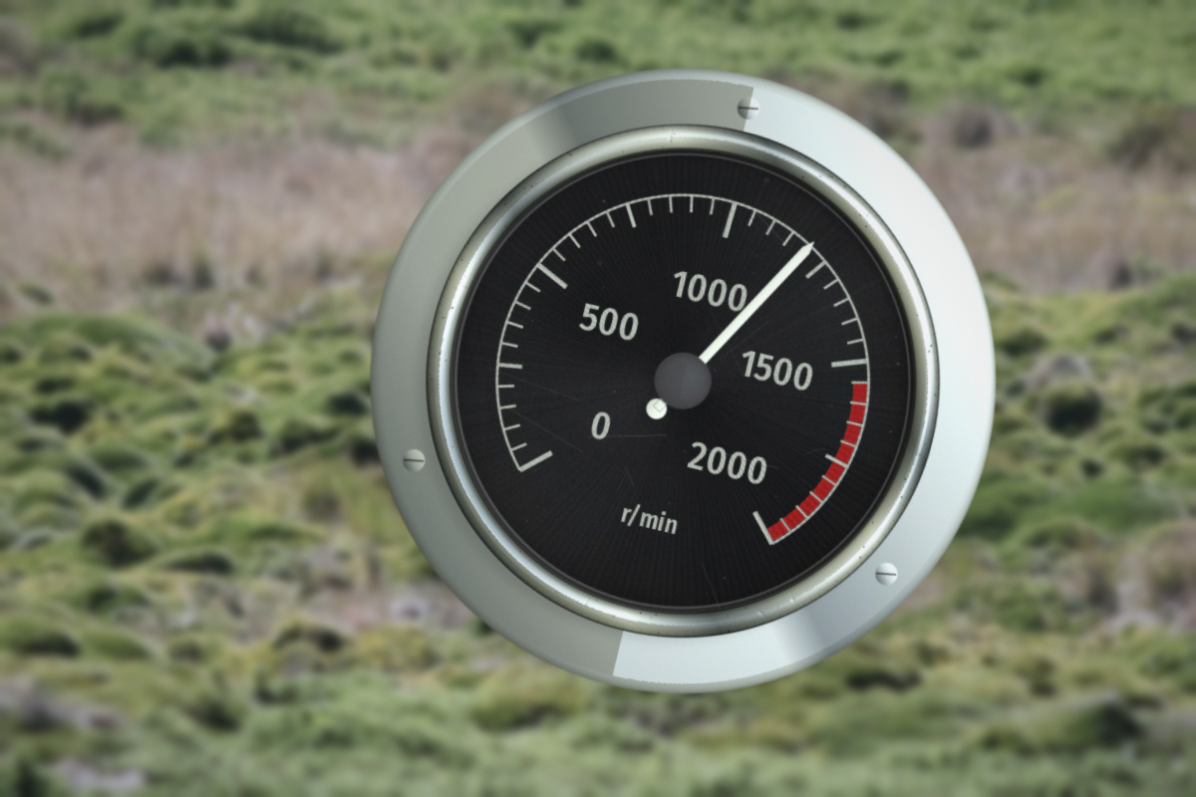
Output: 1200,rpm
